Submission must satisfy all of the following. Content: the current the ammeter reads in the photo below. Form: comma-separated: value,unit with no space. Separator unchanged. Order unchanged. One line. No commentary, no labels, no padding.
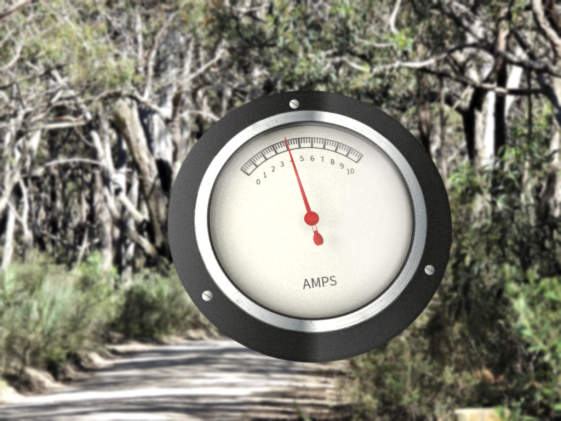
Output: 4,A
